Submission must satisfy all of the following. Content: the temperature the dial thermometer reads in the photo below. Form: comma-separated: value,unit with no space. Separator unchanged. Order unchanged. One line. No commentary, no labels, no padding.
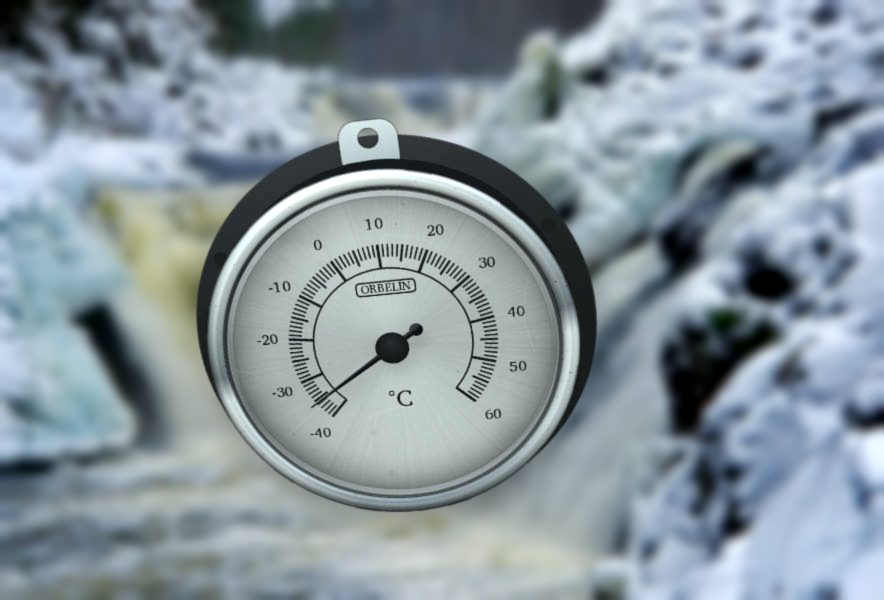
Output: -35,°C
